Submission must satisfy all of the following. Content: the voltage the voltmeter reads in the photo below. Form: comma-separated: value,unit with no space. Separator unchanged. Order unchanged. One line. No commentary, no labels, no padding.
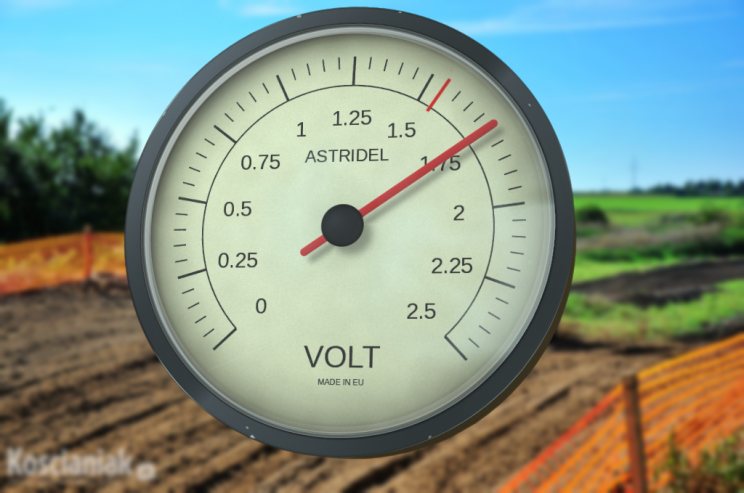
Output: 1.75,V
